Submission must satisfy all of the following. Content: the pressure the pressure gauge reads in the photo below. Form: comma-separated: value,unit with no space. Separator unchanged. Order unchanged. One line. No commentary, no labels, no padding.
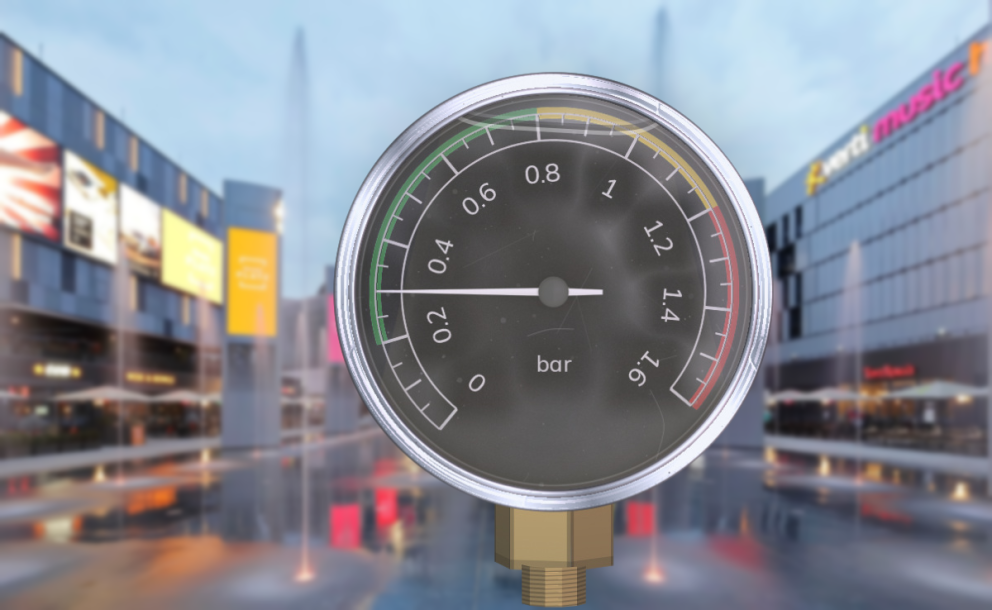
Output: 0.3,bar
